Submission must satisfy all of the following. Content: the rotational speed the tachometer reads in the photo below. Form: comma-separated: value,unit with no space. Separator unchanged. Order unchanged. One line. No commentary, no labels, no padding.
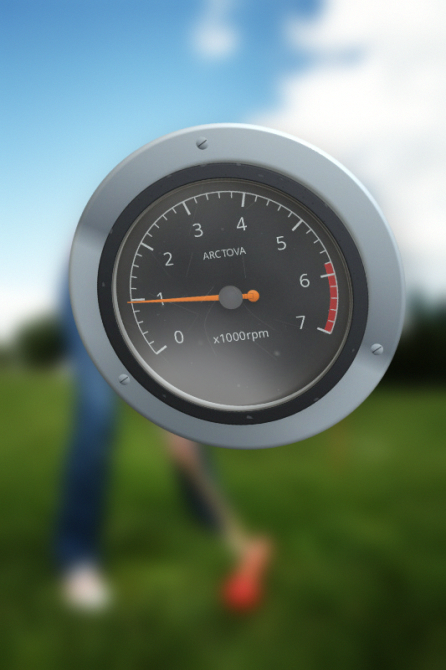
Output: 1000,rpm
